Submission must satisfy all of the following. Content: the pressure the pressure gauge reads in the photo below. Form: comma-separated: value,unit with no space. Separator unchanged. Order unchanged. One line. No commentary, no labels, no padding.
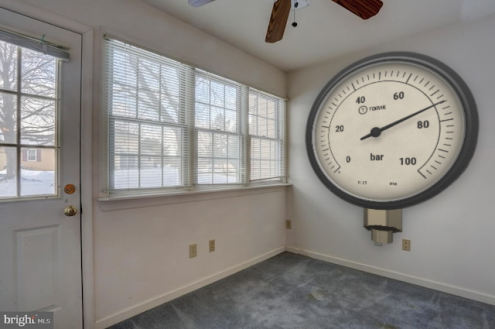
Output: 74,bar
